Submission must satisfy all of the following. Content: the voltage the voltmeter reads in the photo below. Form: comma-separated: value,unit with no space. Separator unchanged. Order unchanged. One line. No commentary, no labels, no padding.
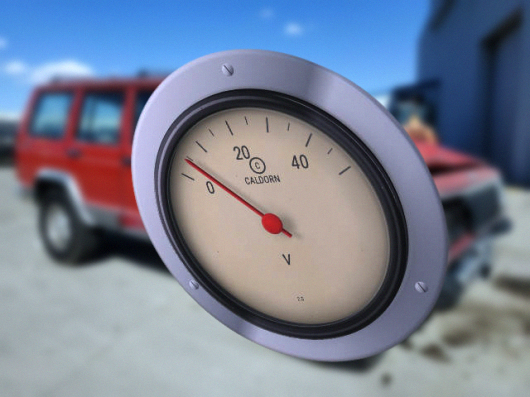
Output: 5,V
